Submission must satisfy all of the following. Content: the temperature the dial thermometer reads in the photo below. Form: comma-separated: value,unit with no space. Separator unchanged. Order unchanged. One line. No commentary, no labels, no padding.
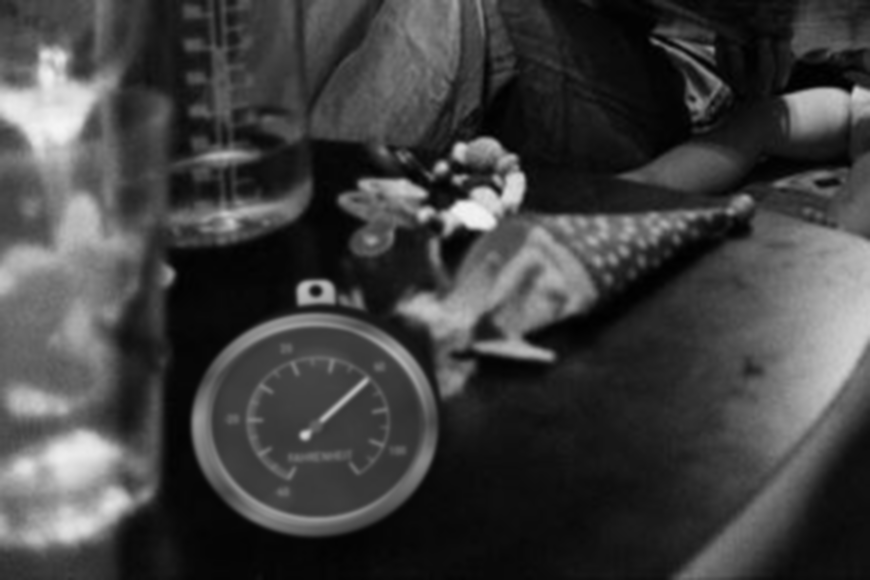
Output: 60,°F
